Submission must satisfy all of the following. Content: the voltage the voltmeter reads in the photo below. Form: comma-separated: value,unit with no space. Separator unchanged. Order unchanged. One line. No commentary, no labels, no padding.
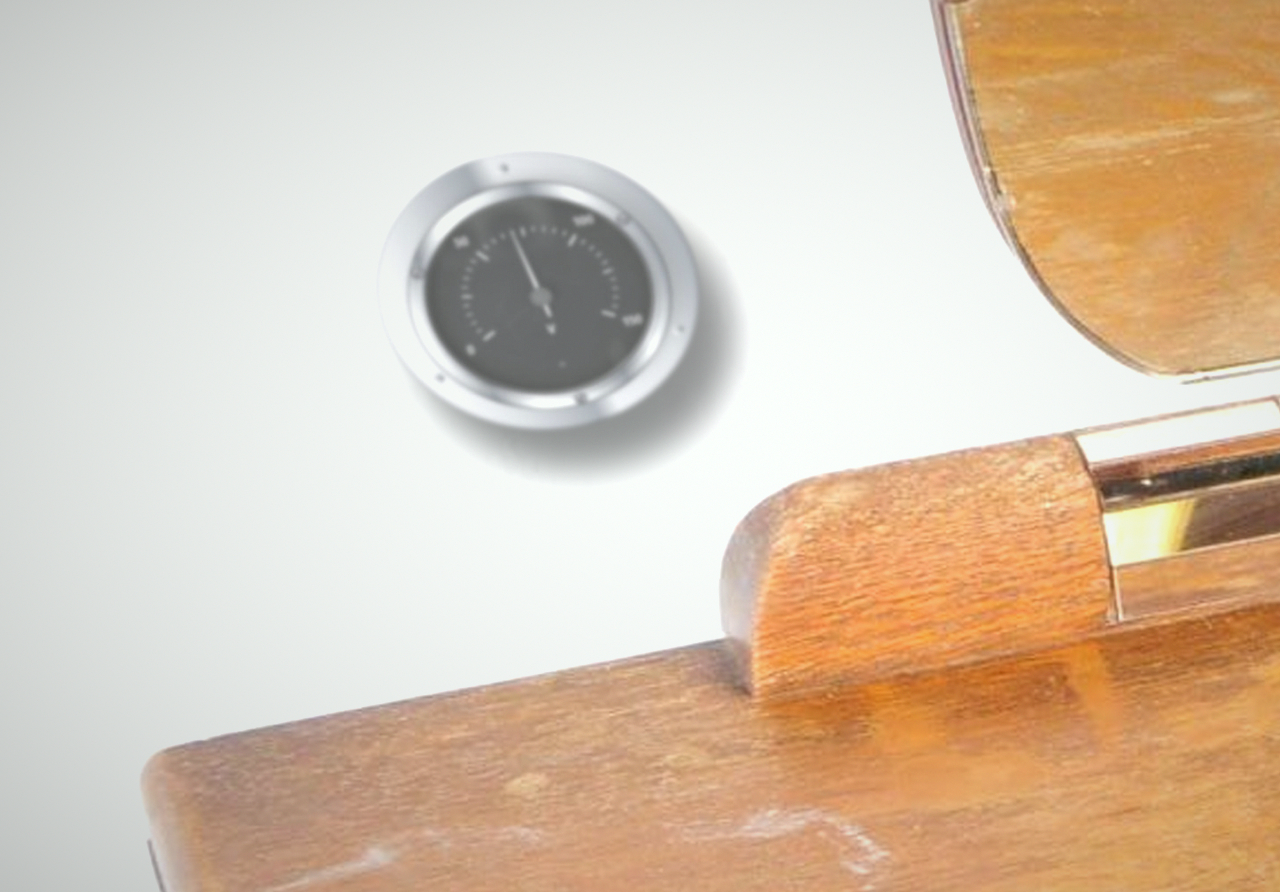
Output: 70,V
